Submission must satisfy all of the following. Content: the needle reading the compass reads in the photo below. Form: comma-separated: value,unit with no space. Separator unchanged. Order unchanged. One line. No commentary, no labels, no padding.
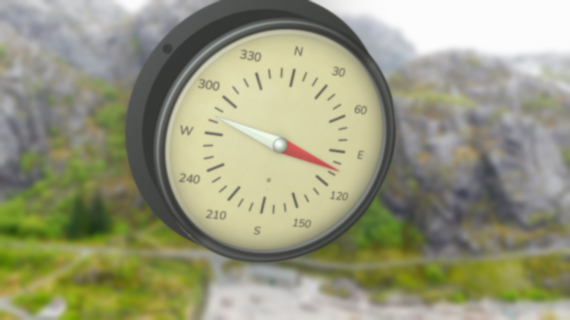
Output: 105,°
